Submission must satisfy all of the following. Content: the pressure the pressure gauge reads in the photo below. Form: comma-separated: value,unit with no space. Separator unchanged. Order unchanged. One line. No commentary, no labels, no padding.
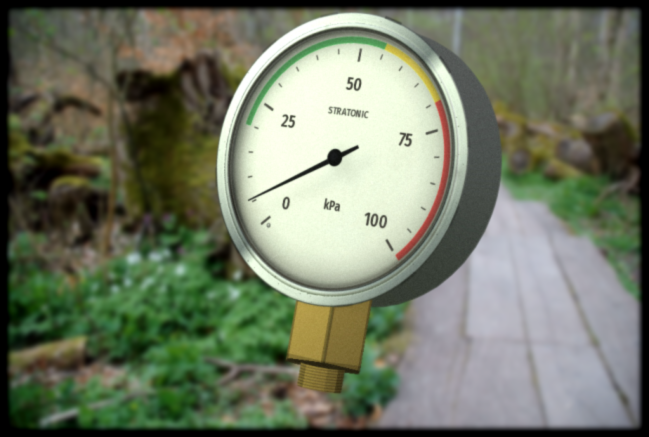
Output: 5,kPa
